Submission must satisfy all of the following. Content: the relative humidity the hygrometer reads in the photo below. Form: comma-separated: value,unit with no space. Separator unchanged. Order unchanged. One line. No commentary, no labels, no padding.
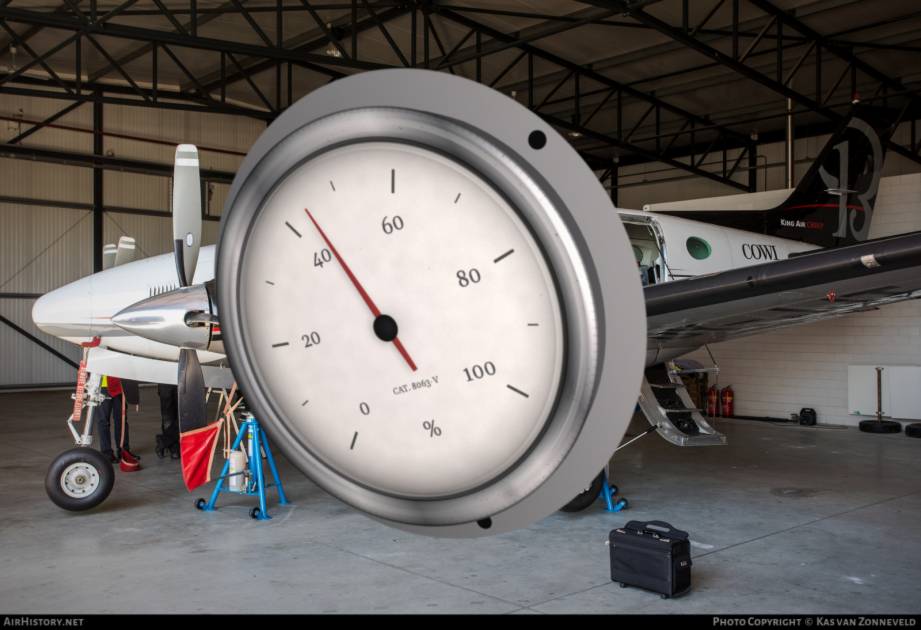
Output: 45,%
